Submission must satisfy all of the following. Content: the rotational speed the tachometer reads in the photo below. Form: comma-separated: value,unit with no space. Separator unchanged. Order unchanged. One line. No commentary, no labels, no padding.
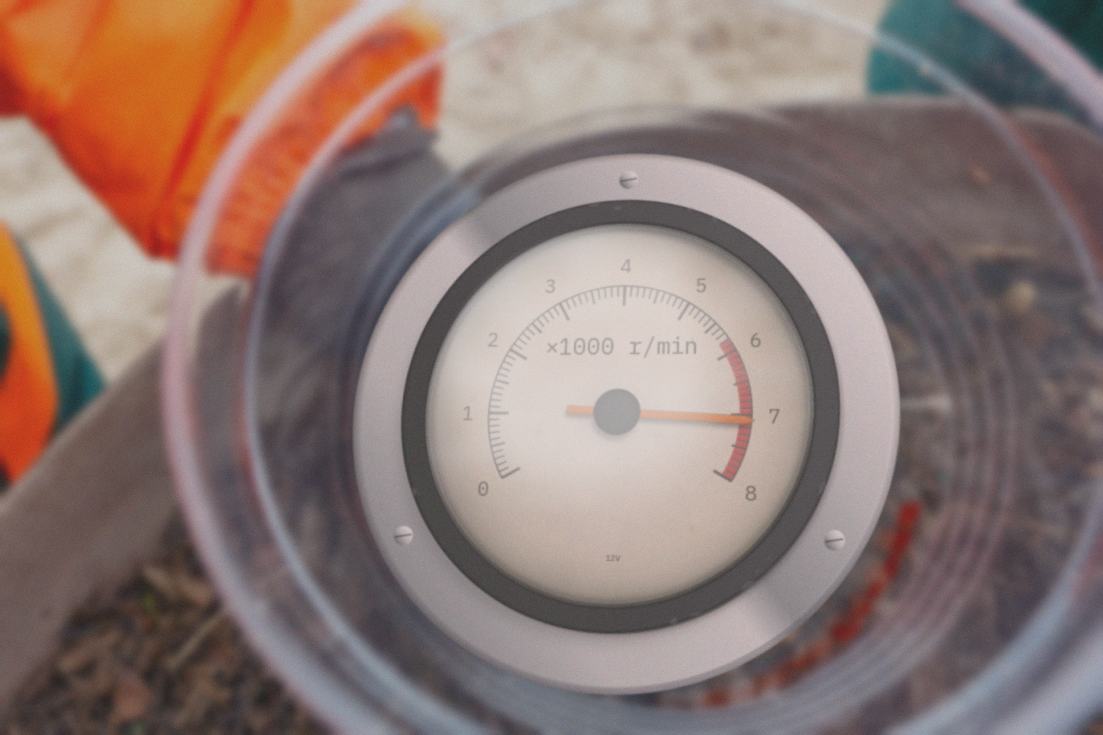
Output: 7100,rpm
